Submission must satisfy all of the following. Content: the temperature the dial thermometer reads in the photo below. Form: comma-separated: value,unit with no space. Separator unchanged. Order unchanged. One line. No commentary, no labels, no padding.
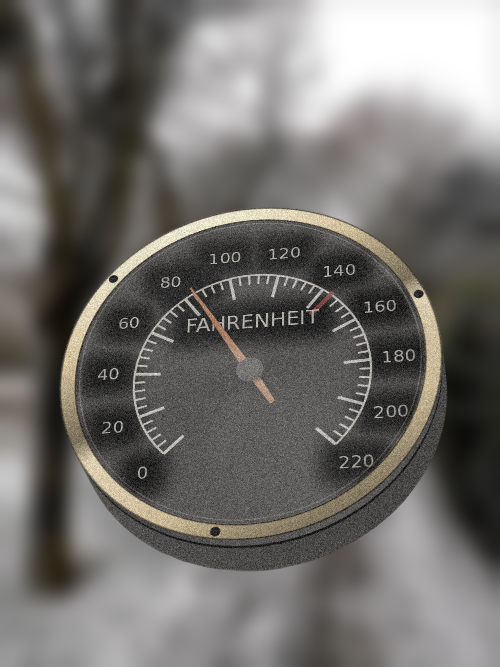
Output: 84,°F
